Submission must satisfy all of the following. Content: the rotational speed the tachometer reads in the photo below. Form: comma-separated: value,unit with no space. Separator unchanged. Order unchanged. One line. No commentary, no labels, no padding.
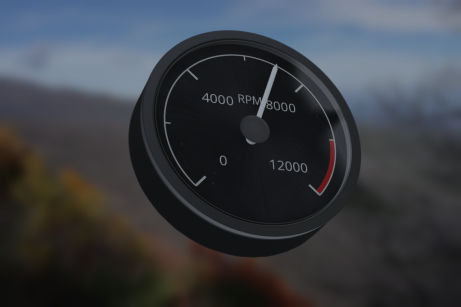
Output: 7000,rpm
